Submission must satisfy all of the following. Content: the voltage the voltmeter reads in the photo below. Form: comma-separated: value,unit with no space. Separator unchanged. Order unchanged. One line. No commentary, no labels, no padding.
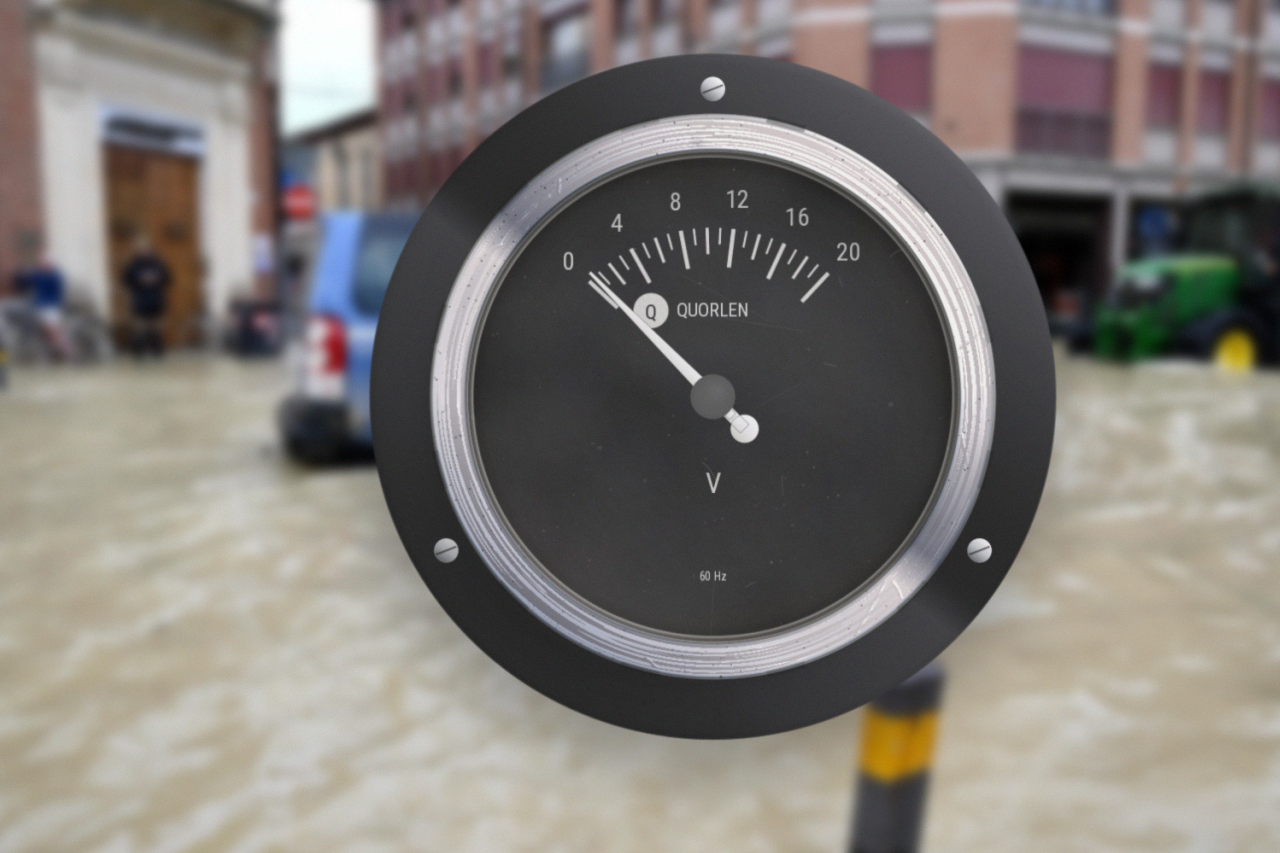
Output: 0.5,V
